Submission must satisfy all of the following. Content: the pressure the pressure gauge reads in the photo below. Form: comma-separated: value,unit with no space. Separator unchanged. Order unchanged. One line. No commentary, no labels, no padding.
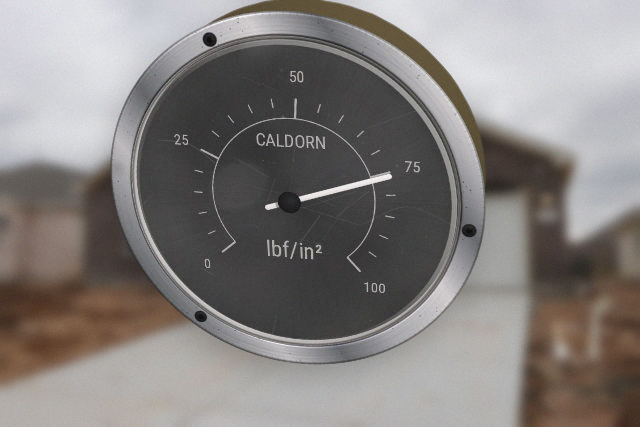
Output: 75,psi
